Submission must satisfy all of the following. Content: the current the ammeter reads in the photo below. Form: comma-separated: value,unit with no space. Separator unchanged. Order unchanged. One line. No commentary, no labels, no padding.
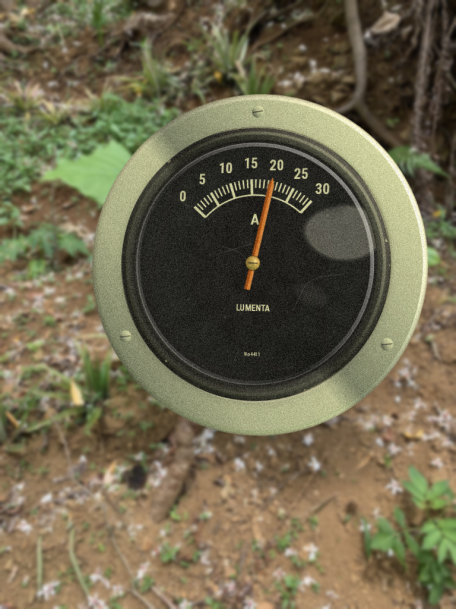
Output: 20,A
